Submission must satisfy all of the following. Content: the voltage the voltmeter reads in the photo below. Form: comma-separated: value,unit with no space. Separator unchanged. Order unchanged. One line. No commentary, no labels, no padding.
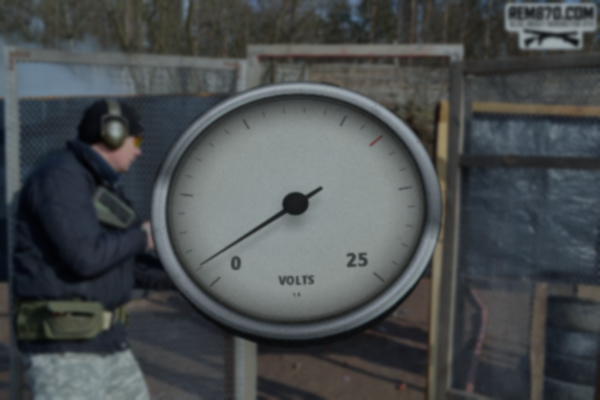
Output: 1,V
